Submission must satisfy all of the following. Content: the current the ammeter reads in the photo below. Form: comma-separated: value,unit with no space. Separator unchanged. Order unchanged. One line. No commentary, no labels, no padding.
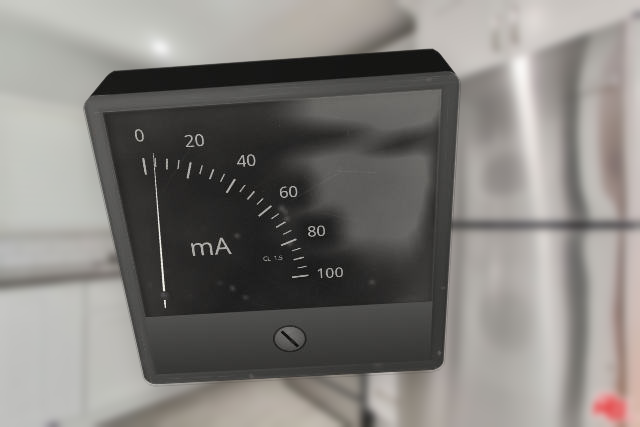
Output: 5,mA
